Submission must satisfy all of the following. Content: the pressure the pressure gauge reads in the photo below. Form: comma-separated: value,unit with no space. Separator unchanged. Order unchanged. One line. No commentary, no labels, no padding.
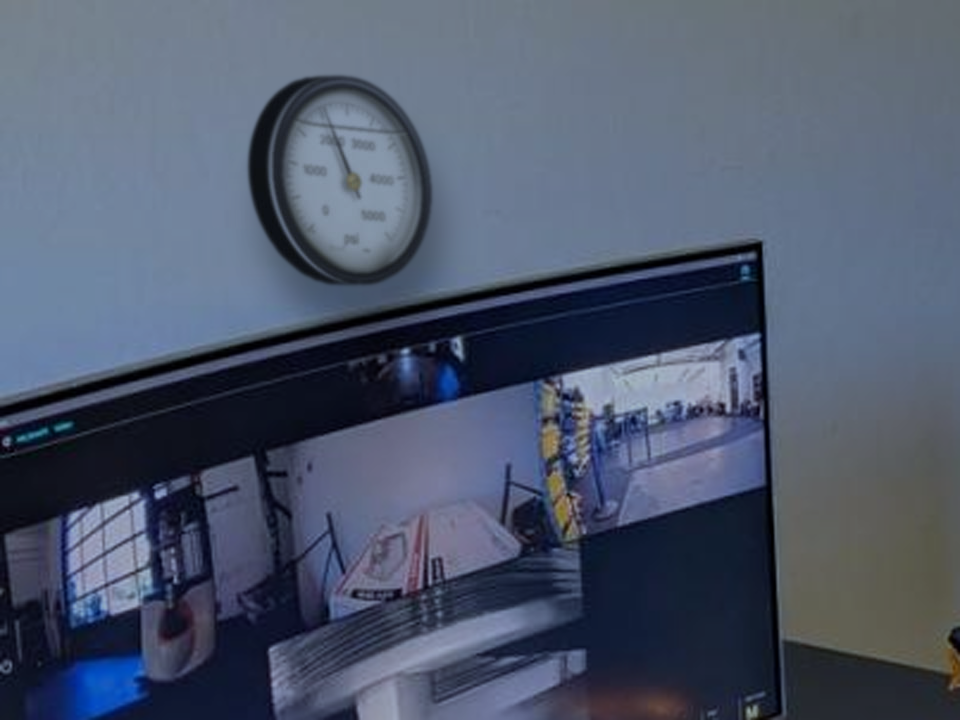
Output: 2000,psi
